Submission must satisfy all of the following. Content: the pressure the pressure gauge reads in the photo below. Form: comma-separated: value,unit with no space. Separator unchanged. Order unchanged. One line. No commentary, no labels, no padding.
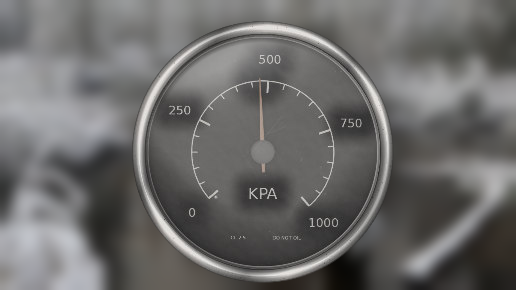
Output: 475,kPa
